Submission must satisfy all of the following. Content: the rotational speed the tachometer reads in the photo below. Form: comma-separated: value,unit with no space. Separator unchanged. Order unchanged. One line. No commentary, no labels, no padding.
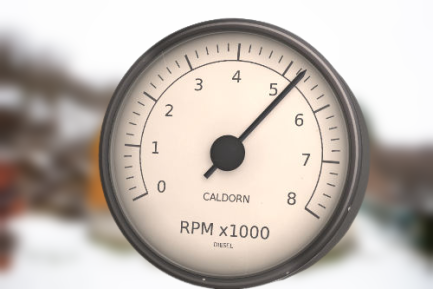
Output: 5300,rpm
